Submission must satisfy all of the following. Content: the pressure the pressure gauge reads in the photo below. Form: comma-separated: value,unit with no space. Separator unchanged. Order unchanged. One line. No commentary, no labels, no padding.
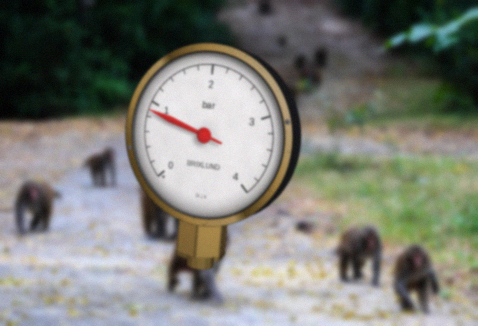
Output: 0.9,bar
